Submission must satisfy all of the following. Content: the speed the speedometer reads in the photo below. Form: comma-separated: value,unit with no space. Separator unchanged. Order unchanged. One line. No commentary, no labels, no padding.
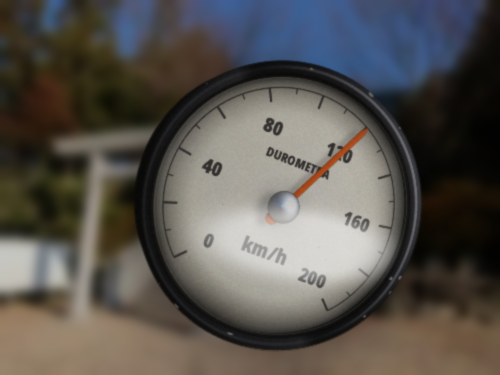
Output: 120,km/h
